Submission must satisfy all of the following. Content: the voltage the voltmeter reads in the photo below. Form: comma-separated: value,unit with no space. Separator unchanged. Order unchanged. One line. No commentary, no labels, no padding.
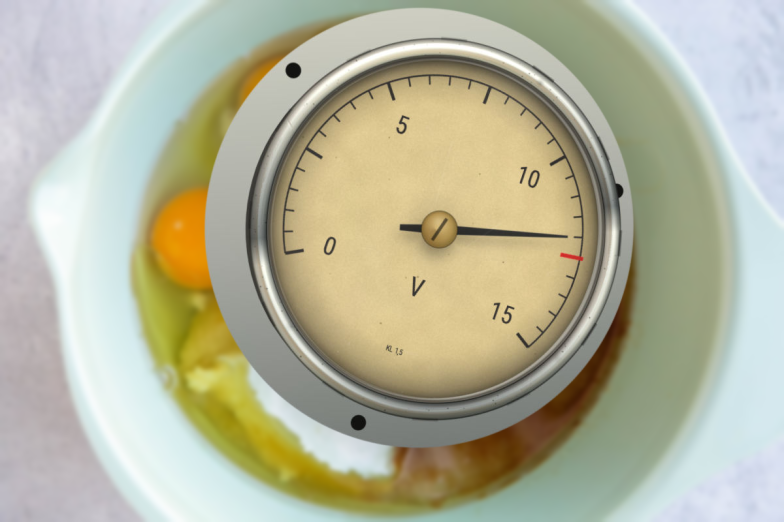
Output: 12,V
